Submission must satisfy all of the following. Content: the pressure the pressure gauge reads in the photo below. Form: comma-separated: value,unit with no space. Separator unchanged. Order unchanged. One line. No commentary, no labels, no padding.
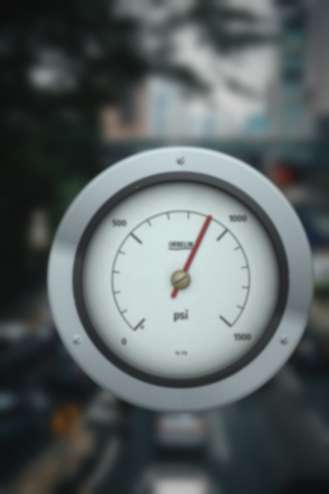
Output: 900,psi
